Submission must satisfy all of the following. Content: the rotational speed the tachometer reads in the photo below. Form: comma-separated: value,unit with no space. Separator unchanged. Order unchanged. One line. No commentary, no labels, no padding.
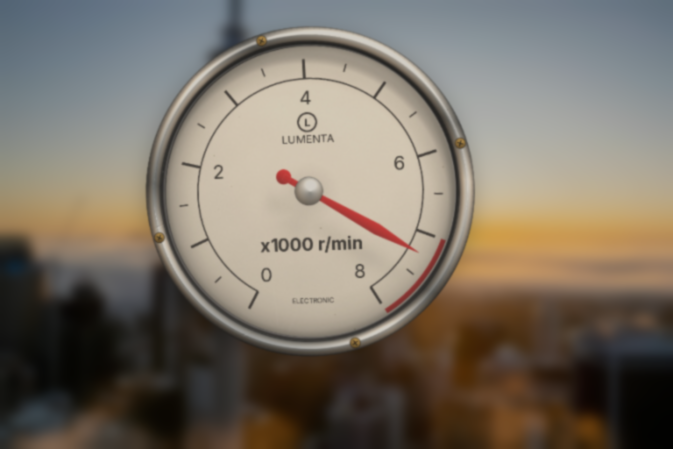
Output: 7250,rpm
